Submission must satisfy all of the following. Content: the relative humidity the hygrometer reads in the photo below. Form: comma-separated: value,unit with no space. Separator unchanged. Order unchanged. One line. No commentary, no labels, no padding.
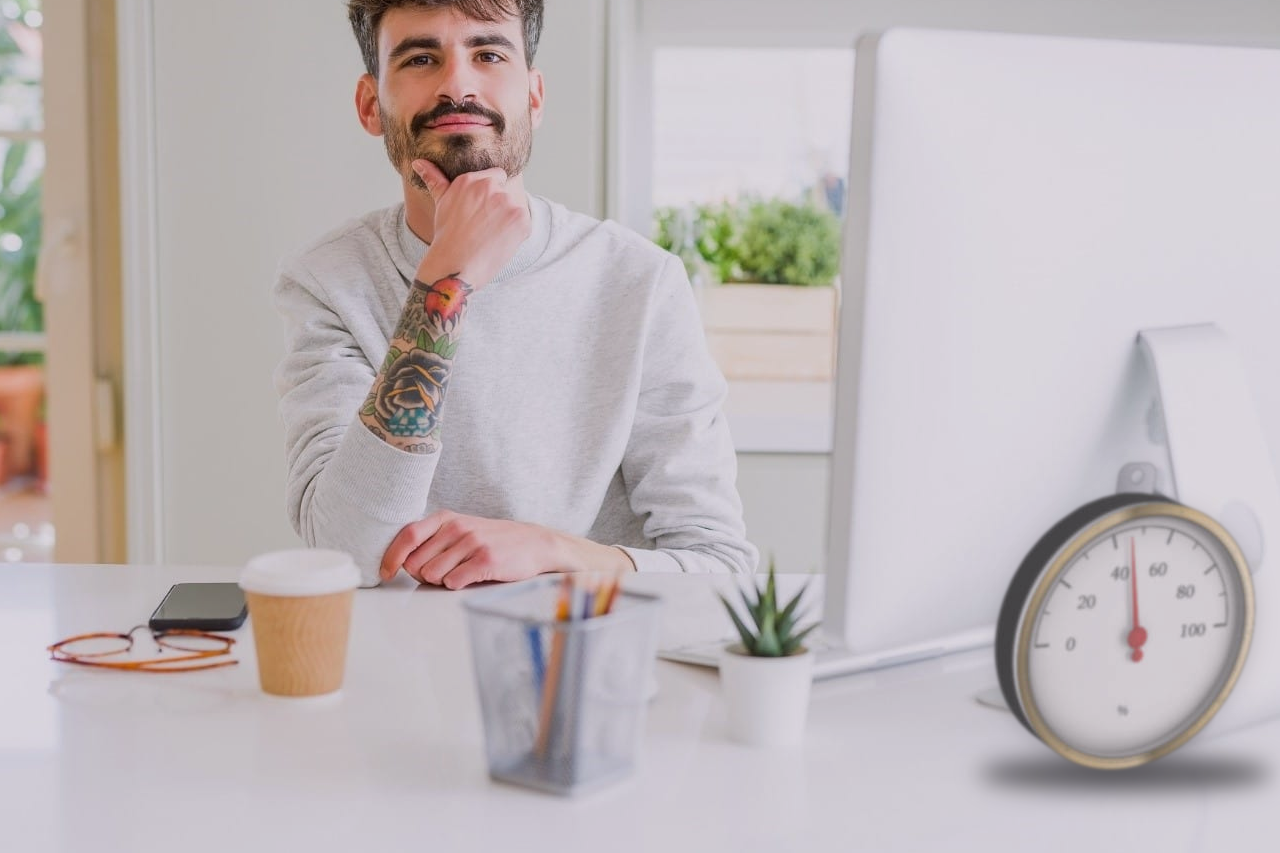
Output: 45,%
